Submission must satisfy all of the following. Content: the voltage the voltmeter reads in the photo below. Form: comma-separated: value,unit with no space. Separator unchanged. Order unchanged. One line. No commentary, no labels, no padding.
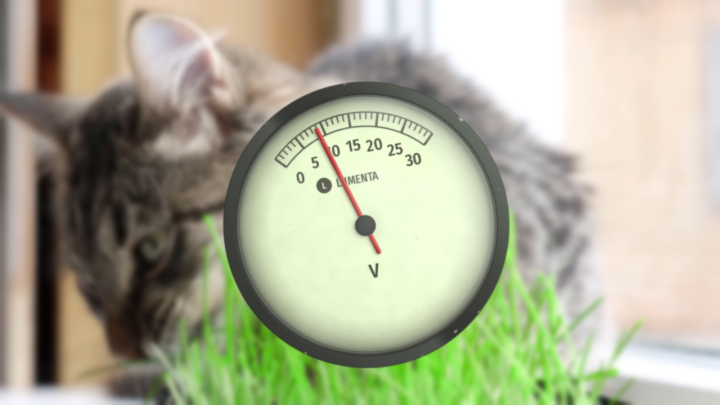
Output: 9,V
